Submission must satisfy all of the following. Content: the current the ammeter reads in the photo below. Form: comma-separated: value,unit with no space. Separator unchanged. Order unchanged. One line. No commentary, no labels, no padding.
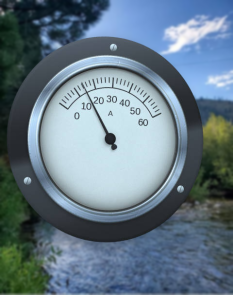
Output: 14,A
